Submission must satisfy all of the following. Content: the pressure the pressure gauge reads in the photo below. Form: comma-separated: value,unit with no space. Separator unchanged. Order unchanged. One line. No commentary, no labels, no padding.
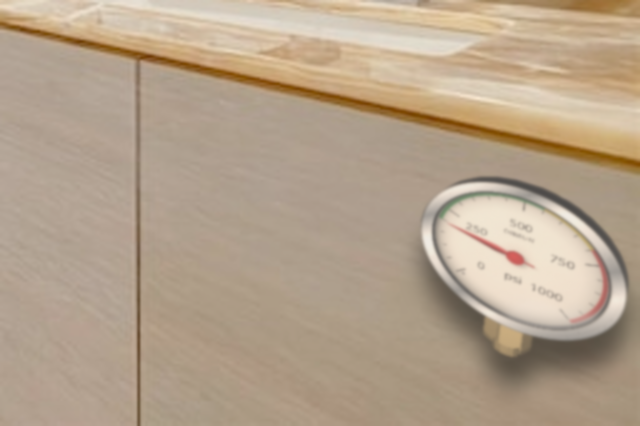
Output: 200,psi
